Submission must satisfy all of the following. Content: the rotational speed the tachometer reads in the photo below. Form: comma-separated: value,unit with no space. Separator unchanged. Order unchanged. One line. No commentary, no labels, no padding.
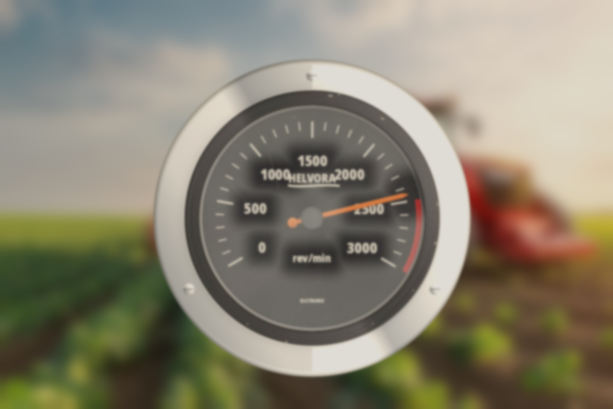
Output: 2450,rpm
